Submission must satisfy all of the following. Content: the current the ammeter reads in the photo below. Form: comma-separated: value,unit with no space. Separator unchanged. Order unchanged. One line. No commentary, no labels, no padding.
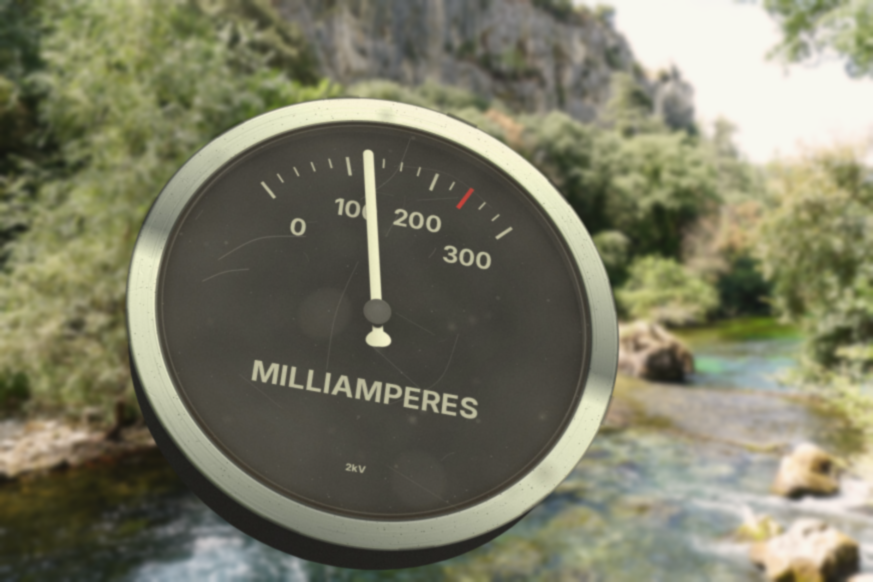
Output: 120,mA
